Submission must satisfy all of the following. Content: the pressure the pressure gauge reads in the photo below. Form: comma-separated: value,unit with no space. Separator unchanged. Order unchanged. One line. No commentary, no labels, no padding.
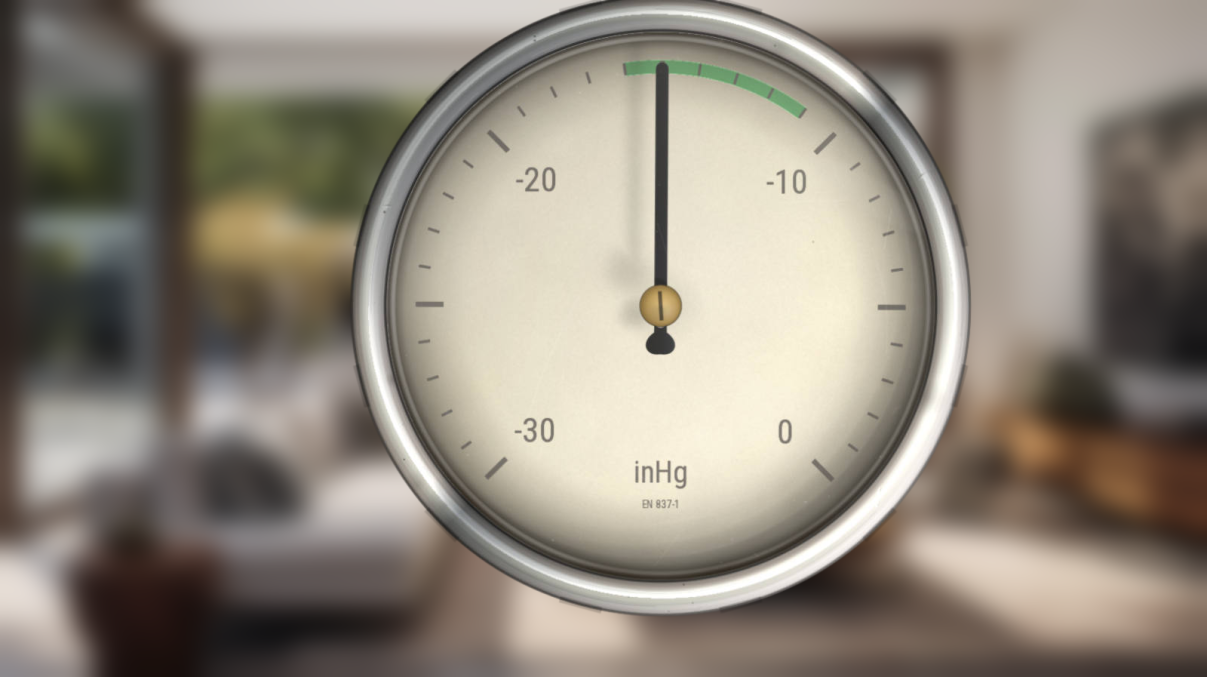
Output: -15,inHg
